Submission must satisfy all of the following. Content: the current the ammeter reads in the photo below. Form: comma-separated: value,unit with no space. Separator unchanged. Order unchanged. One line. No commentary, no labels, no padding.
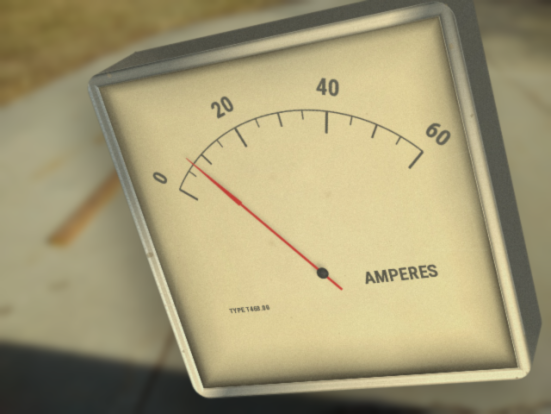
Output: 7.5,A
